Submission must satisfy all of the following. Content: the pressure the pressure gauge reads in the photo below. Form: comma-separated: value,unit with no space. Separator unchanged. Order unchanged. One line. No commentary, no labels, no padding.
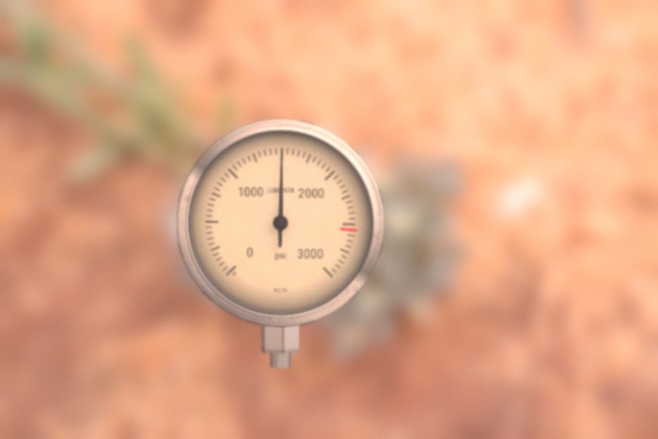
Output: 1500,psi
